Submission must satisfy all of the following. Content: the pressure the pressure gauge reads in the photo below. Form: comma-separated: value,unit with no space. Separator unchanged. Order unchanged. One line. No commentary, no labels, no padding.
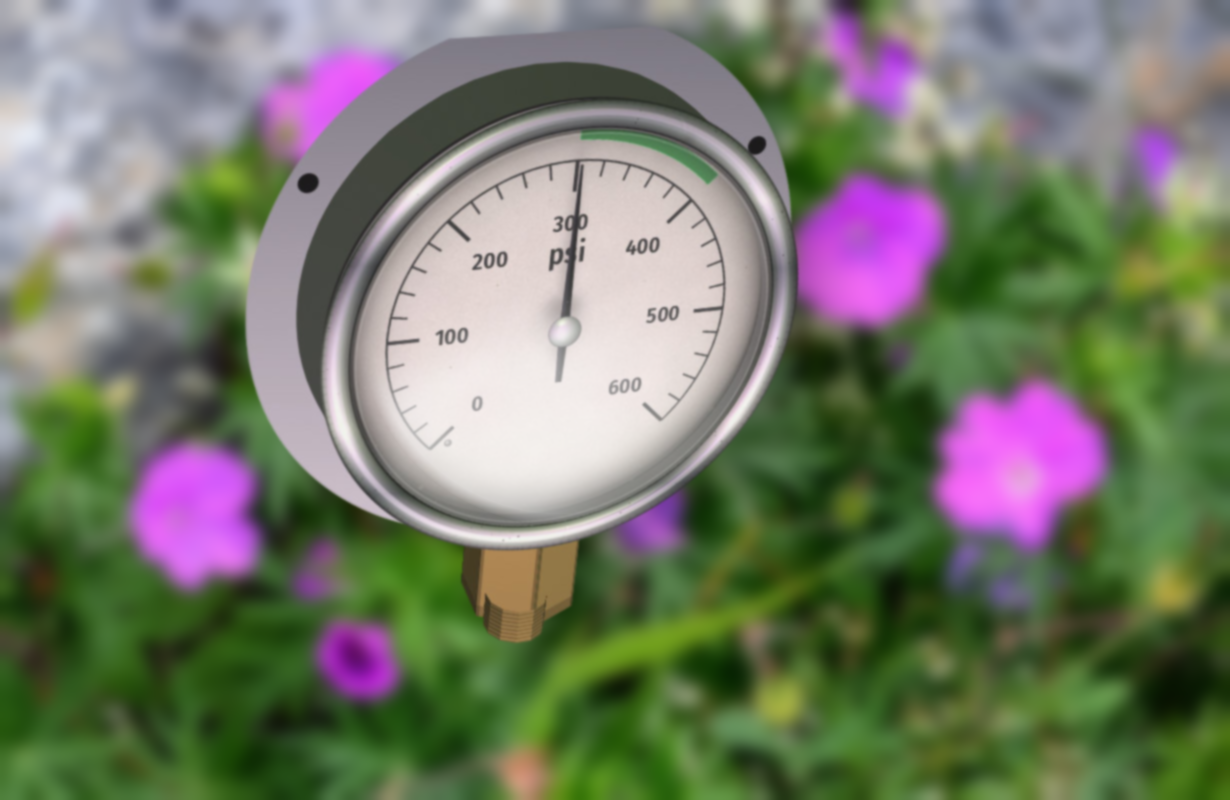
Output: 300,psi
